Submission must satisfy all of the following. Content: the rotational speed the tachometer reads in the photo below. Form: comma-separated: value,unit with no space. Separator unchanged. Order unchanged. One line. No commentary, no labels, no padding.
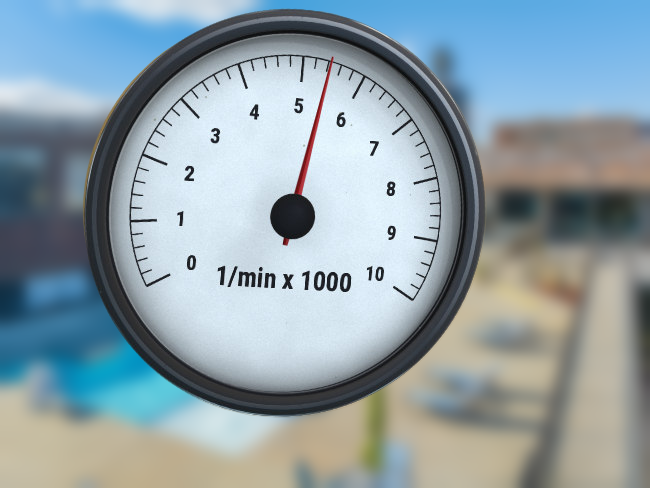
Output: 5400,rpm
